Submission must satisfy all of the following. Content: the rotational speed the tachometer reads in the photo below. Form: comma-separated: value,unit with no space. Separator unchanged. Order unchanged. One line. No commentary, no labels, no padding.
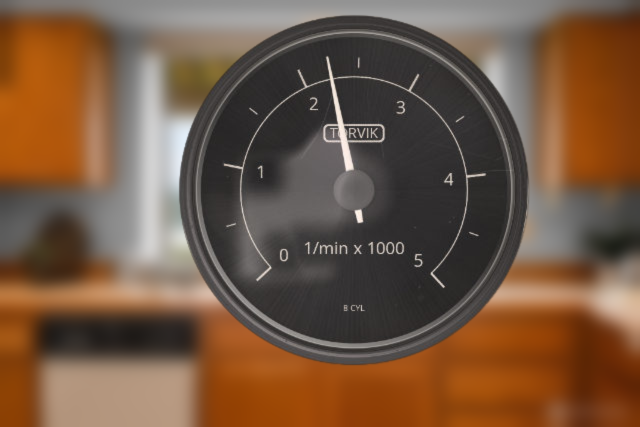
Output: 2250,rpm
